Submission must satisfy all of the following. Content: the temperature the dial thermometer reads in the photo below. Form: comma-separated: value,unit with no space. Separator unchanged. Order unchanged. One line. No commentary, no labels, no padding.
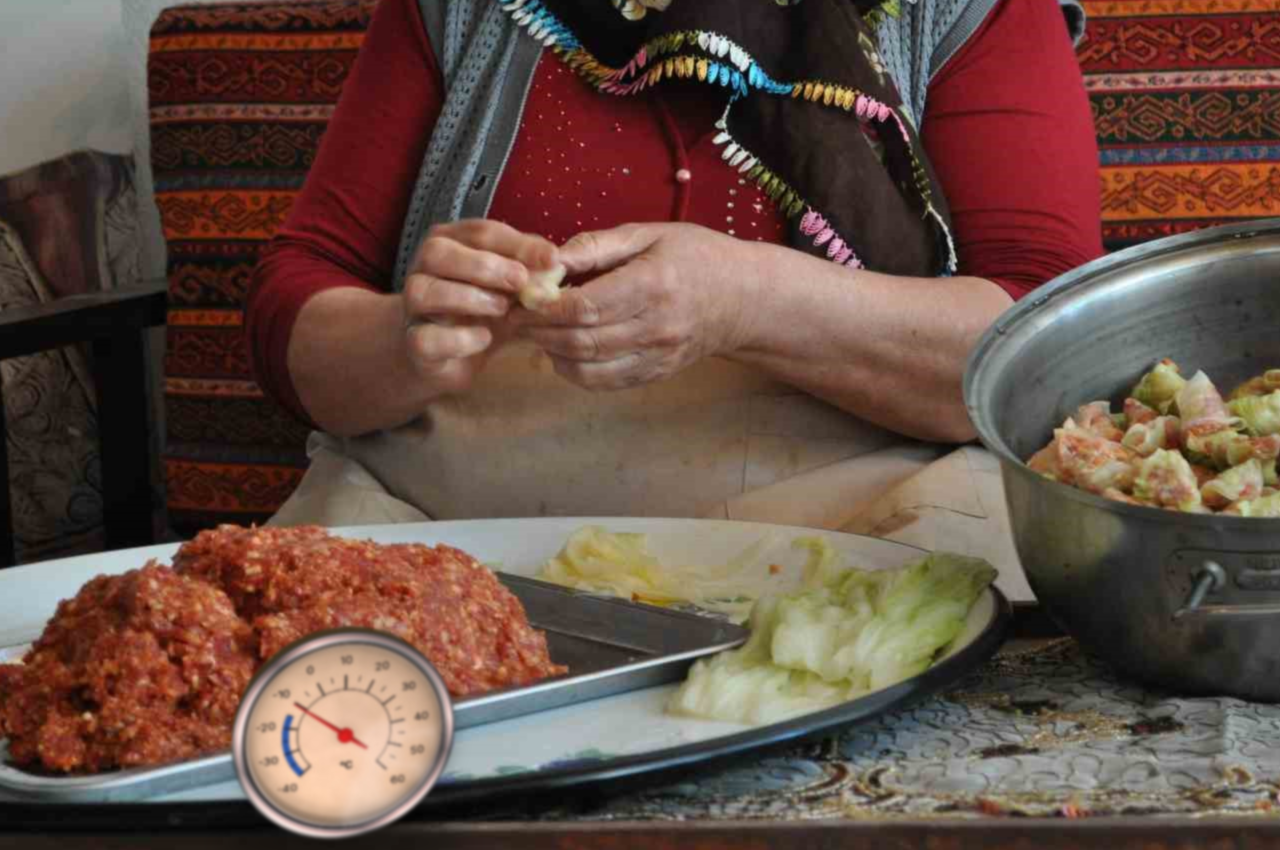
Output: -10,°C
